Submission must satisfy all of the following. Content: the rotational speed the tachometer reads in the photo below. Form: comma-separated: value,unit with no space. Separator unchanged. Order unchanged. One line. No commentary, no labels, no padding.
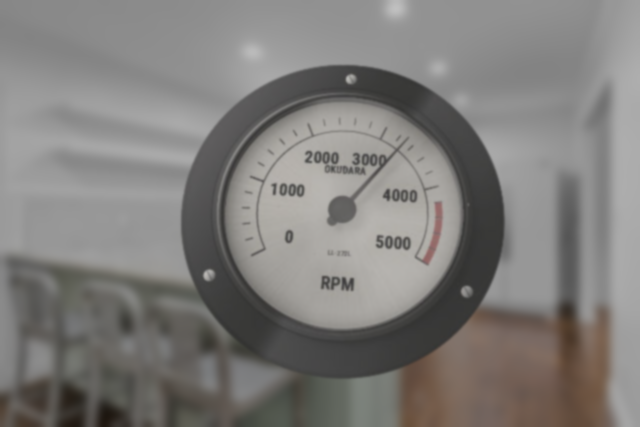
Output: 3300,rpm
